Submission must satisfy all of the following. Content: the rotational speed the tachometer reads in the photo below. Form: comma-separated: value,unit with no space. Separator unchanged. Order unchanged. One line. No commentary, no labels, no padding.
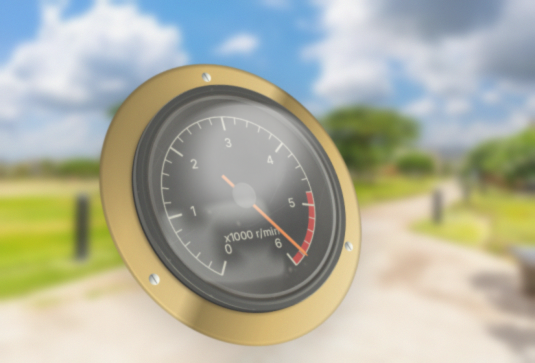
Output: 5800,rpm
